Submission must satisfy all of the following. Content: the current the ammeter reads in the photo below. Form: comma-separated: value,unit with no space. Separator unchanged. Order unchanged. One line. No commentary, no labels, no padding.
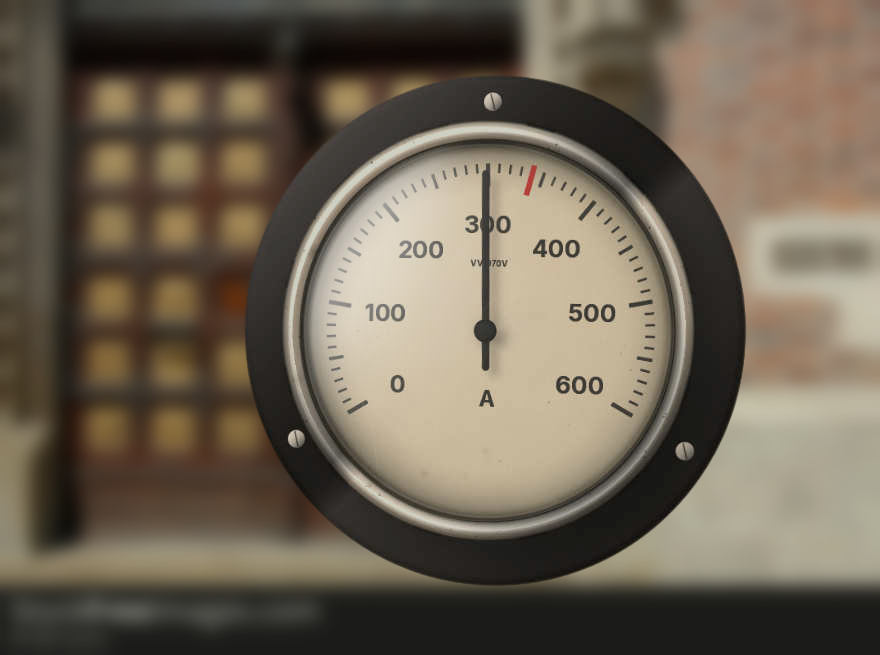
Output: 300,A
